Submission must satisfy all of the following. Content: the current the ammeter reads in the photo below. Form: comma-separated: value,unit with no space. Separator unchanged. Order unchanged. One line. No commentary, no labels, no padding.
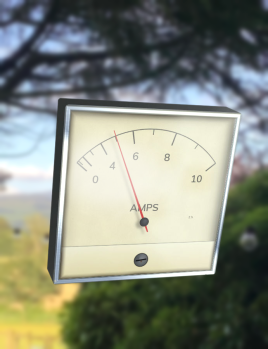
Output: 5,A
